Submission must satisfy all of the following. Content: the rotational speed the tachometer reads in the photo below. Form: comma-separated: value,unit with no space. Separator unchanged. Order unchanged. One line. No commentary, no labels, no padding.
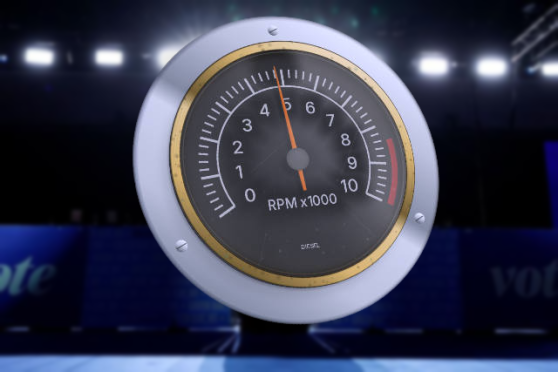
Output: 4800,rpm
